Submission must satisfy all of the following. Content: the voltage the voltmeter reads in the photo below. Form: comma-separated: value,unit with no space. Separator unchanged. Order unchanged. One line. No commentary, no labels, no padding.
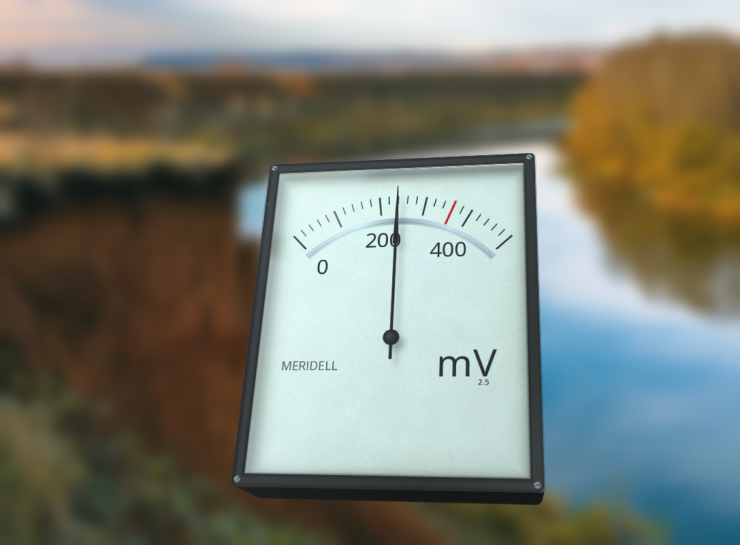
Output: 240,mV
